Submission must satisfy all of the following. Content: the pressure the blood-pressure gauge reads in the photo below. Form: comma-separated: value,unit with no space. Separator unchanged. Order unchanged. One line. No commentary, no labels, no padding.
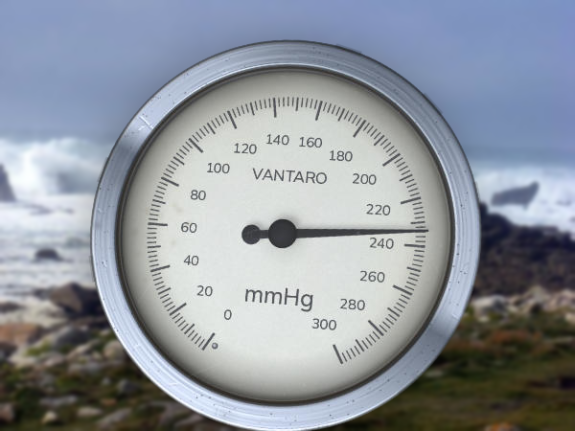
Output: 234,mmHg
